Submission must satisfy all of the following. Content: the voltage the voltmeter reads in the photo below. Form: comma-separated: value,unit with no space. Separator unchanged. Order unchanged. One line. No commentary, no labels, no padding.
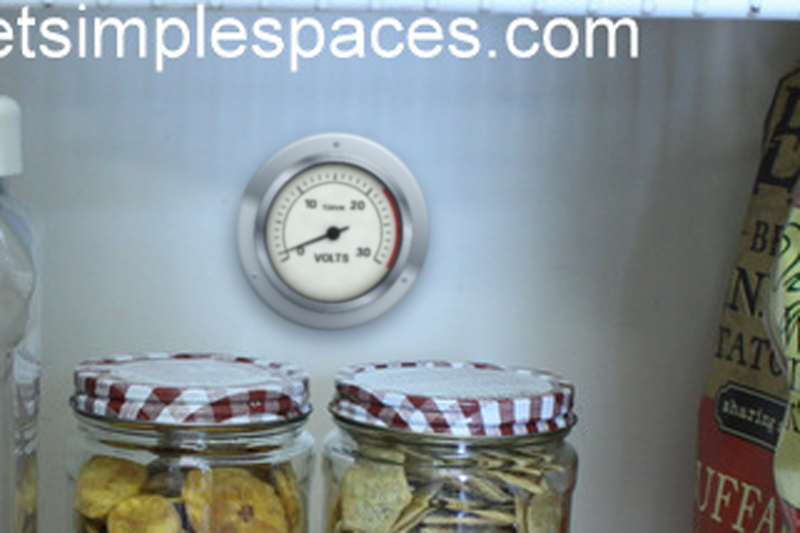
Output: 1,V
